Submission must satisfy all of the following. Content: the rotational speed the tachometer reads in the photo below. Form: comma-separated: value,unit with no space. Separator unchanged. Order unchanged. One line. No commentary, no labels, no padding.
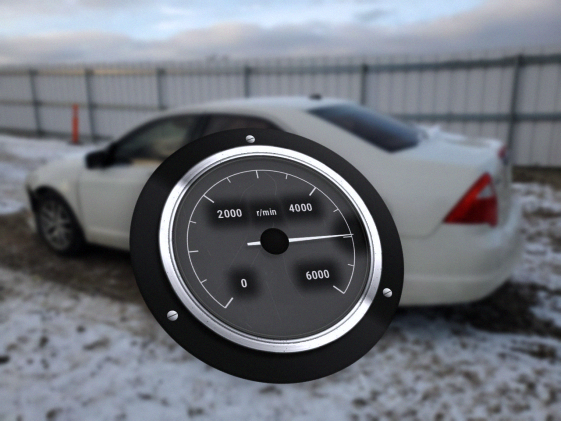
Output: 5000,rpm
